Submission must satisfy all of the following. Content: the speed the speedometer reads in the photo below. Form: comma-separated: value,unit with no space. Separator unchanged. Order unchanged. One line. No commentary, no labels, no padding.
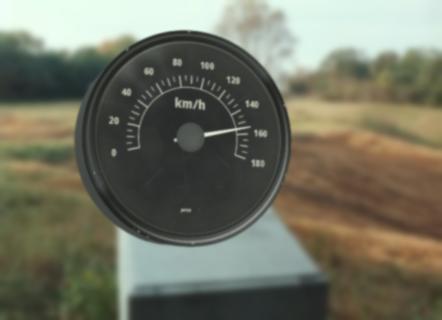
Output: 155,km/h
